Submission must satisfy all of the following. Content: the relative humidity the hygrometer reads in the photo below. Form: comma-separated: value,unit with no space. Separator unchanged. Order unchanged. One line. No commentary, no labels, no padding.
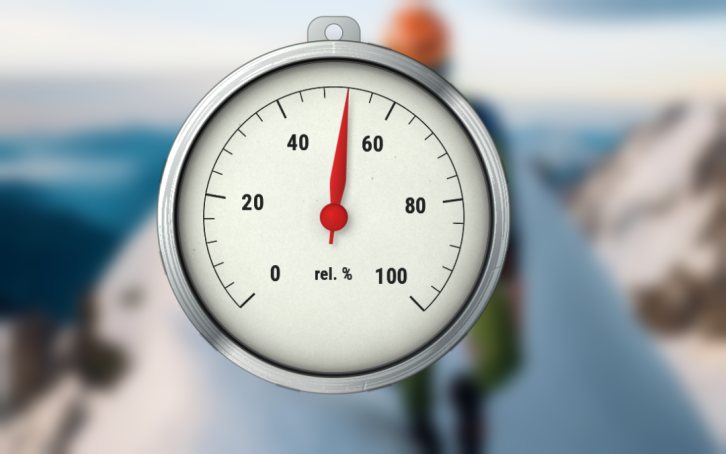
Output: 52,%
